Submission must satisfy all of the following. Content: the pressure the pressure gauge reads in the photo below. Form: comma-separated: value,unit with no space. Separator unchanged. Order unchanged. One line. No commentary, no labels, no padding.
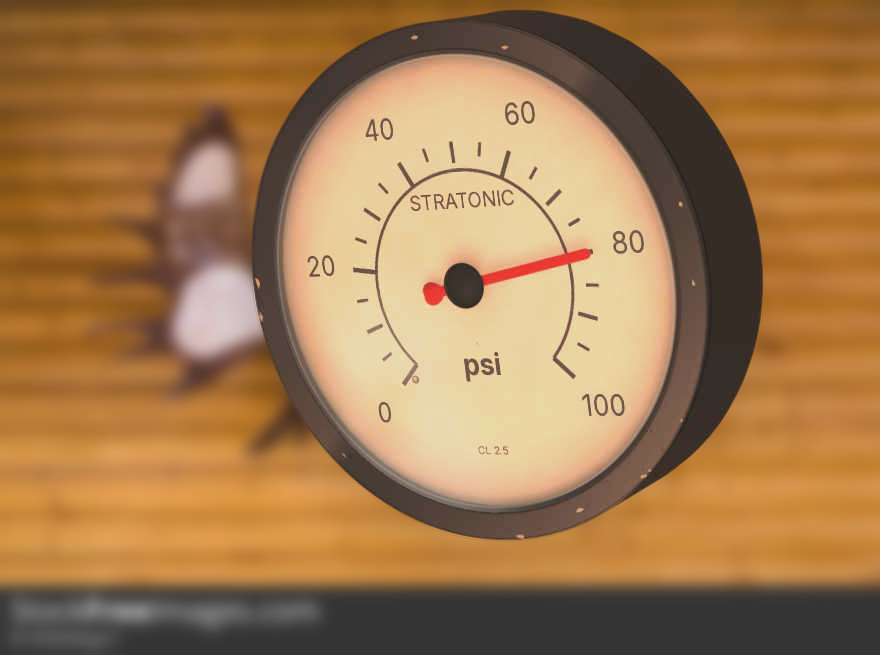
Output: 80,psi
